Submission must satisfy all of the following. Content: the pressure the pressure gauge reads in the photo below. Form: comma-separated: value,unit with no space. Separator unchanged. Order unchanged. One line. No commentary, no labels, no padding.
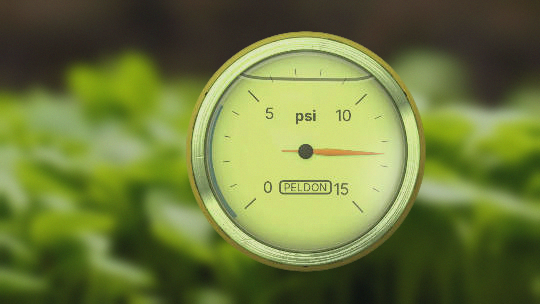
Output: 12.5,psi
